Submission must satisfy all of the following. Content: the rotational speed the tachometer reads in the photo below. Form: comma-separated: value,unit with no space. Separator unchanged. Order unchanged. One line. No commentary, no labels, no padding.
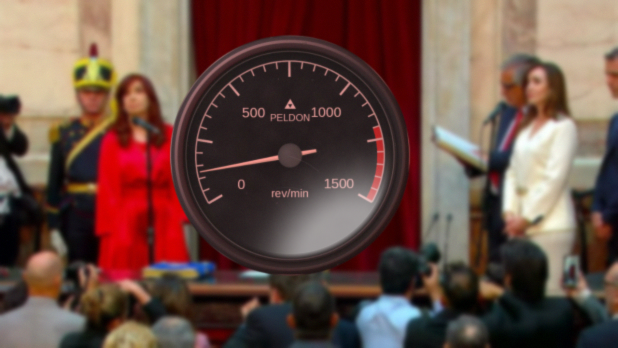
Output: 125,rpm
